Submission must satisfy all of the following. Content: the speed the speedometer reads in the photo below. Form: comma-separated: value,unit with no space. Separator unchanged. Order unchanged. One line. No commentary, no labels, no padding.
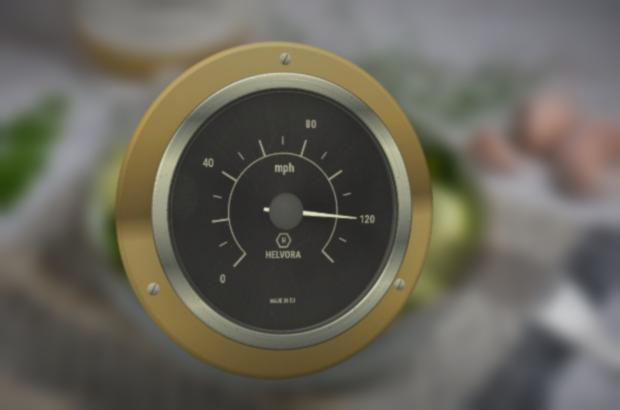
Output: 120,mph
